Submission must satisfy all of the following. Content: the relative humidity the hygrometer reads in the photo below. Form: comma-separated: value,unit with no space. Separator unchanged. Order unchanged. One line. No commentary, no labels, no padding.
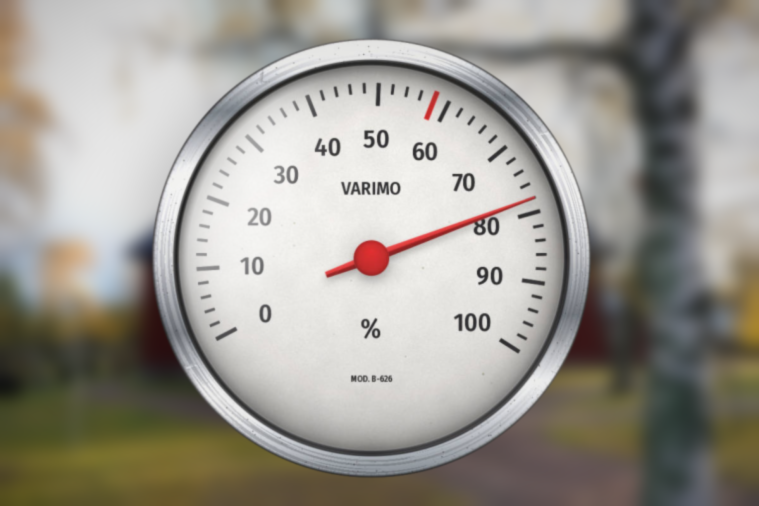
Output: 78,%
